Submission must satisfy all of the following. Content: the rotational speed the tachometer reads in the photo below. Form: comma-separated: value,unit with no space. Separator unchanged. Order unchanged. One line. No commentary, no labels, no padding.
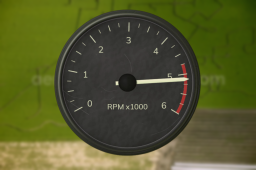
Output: 5125,rpm
